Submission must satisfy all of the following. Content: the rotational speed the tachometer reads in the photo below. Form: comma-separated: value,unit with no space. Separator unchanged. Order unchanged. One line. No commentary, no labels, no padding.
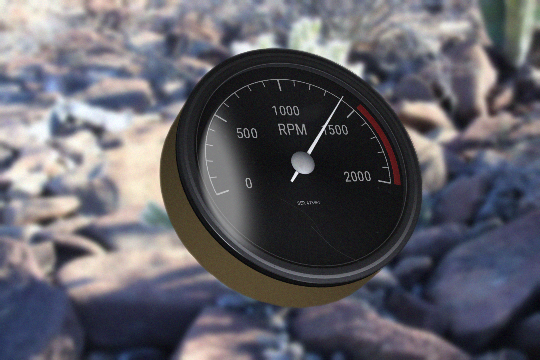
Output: 1400,rpm
